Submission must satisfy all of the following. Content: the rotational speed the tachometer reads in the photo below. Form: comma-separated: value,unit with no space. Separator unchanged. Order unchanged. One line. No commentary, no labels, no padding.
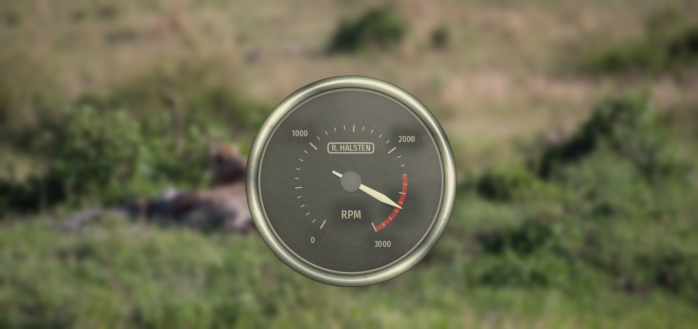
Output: 2650,rpm
